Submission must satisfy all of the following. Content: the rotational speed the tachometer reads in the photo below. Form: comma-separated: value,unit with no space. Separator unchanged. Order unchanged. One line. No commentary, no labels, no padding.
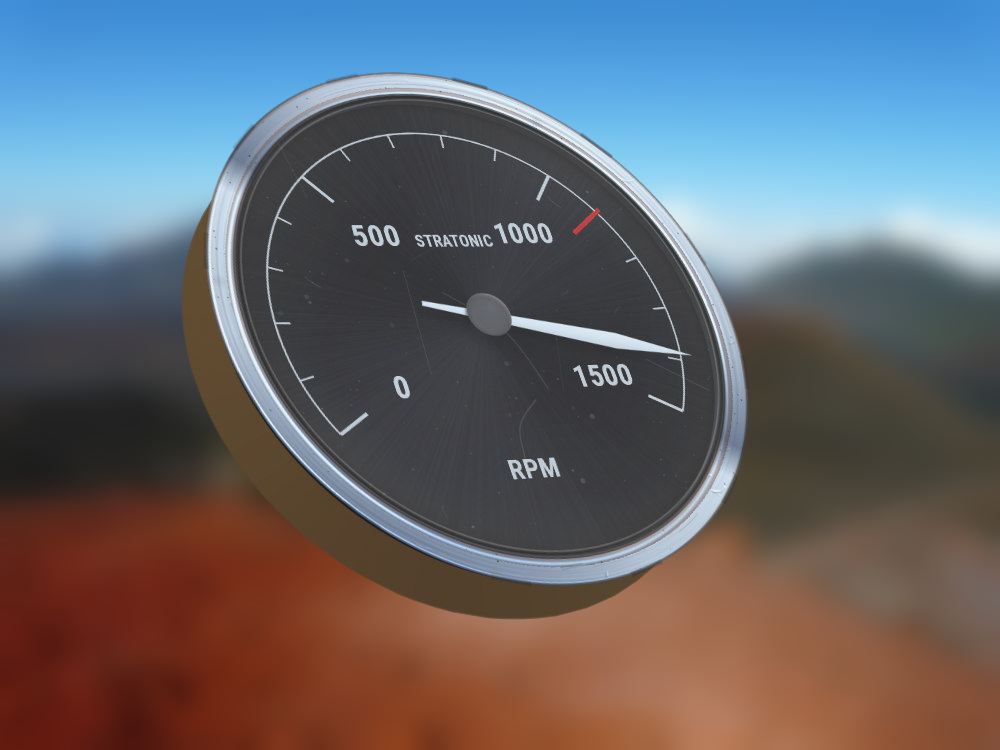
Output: 1400,rpm
